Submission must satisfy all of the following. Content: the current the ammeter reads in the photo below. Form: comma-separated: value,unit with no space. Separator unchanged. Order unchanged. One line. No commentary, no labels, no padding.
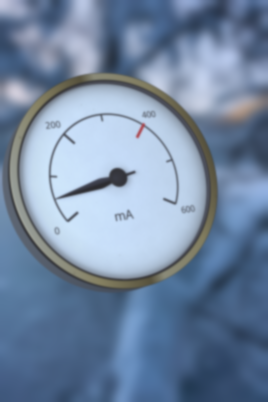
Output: 50,mA
